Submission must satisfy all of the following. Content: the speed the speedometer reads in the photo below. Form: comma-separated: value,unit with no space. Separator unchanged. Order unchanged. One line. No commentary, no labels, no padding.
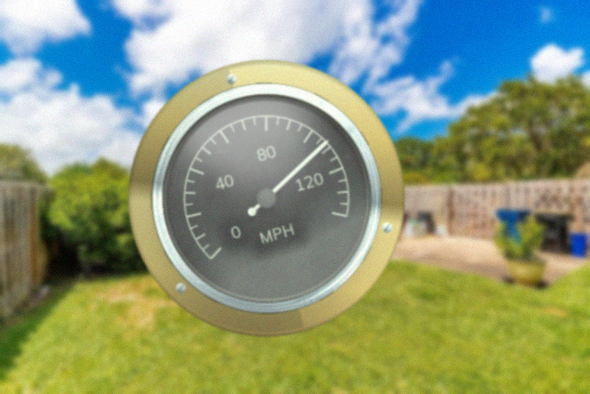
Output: 107.5,mph
